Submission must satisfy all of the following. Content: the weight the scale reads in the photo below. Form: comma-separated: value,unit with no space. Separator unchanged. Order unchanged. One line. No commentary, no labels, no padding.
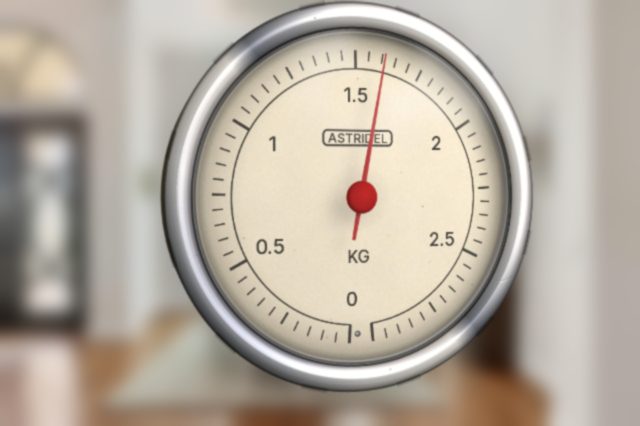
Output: 1.6,kg
